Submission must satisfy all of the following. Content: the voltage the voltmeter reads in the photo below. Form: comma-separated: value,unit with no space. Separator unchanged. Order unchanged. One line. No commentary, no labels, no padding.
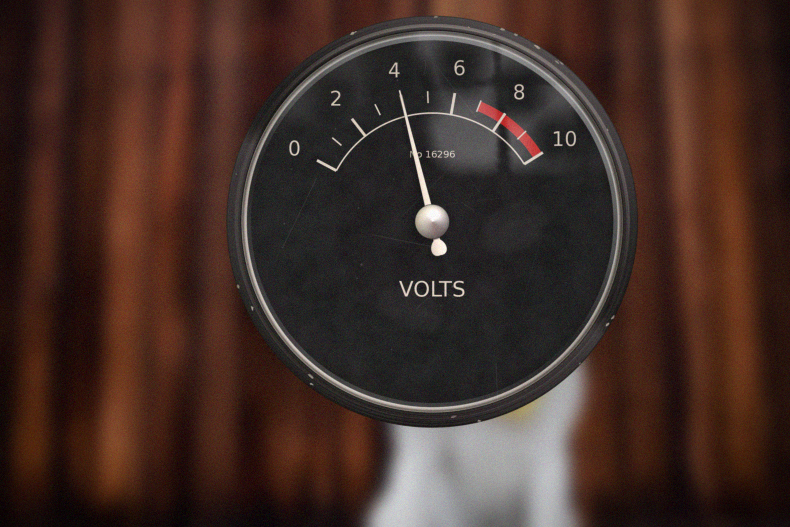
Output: 4,V
